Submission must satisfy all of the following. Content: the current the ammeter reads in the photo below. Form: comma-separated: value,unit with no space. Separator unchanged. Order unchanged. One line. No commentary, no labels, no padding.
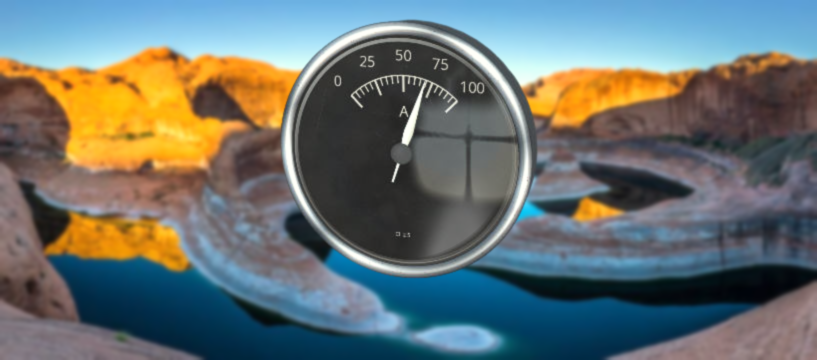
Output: 70,A
